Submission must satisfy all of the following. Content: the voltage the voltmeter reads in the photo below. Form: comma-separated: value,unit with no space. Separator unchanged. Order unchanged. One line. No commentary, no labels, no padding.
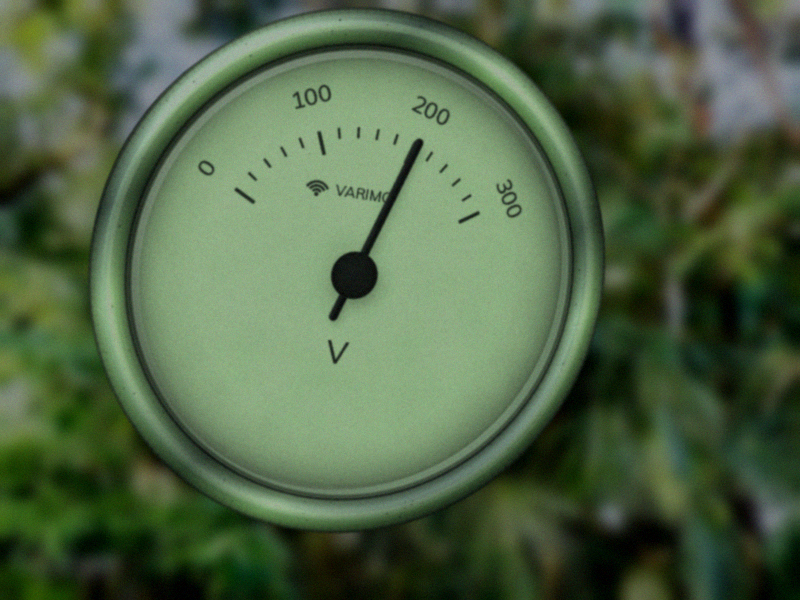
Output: 200,V
